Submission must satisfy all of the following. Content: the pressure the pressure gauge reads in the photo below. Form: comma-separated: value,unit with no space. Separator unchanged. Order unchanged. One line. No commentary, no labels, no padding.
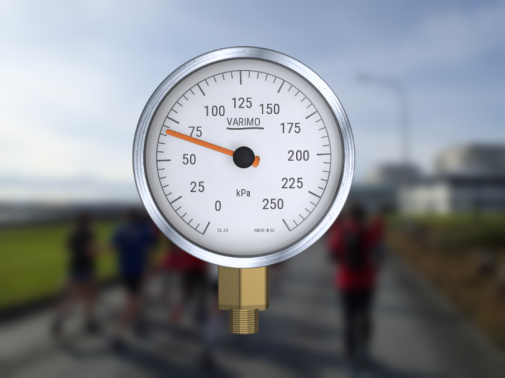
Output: 67.5,kPa
